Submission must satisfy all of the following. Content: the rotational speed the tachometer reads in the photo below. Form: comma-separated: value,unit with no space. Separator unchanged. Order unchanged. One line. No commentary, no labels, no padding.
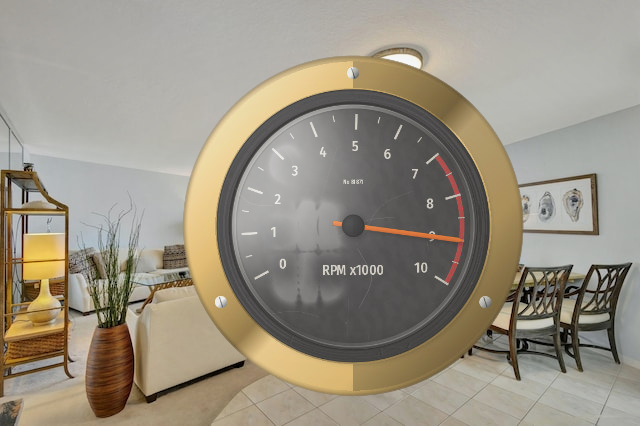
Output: 9000,rpm
